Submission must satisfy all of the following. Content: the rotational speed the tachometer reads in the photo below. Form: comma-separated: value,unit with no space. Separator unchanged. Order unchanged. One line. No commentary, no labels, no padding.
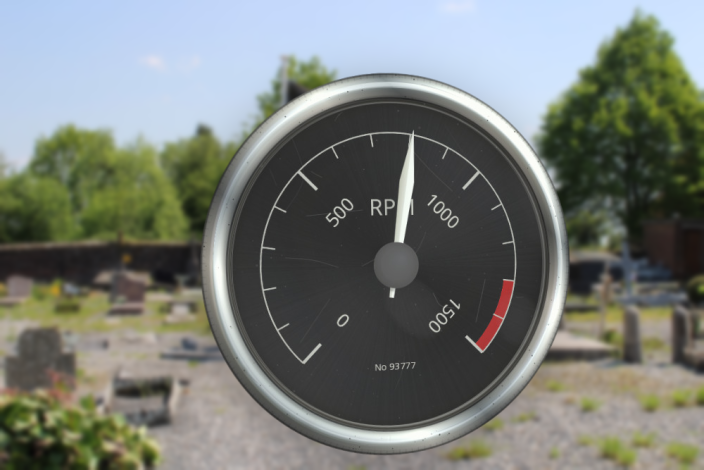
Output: 800,rpm
